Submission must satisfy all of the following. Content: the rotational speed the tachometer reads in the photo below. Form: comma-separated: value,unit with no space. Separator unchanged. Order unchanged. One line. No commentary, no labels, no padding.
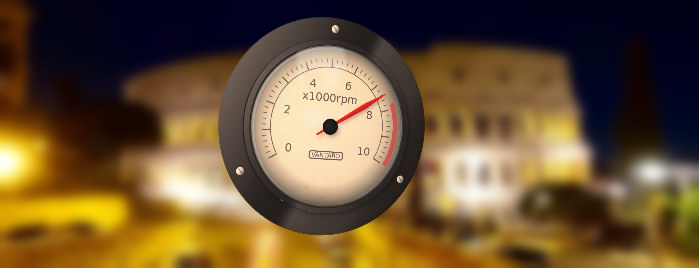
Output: 7400,rpm
